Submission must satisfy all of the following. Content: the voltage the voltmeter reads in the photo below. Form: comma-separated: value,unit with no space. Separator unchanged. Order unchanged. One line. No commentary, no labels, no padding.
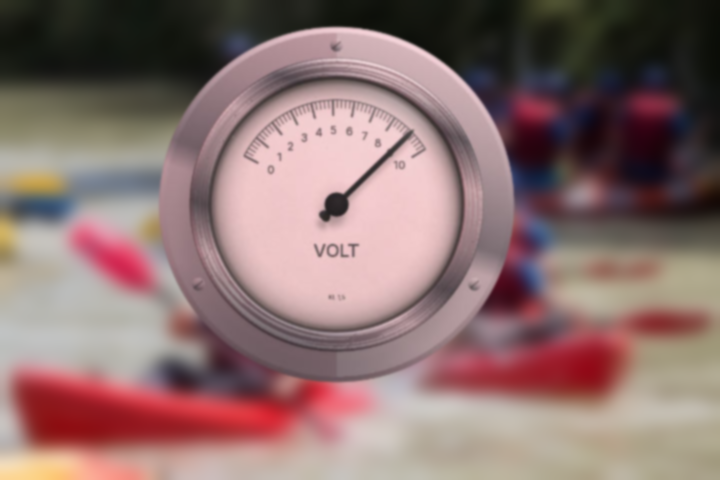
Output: 9,V
